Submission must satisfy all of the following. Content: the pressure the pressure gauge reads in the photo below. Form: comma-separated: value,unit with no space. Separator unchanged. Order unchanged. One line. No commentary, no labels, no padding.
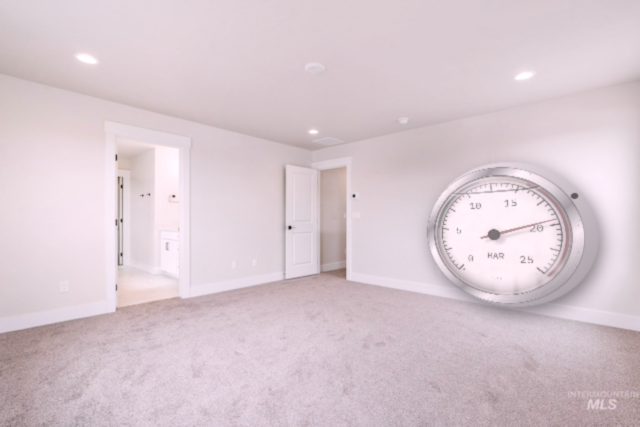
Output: 19.5,bar
